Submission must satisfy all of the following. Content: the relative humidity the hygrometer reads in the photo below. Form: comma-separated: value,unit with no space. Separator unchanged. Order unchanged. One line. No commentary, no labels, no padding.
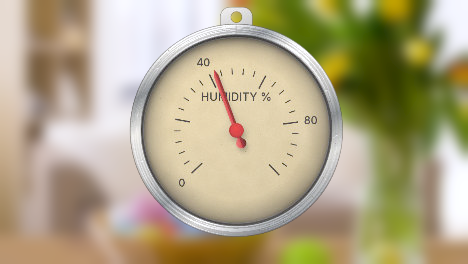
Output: 42,%
